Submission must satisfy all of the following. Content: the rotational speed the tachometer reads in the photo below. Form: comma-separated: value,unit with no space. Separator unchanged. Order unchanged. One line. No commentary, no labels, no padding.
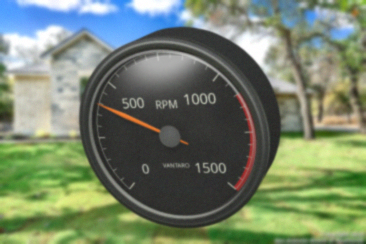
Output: 400,rpm
